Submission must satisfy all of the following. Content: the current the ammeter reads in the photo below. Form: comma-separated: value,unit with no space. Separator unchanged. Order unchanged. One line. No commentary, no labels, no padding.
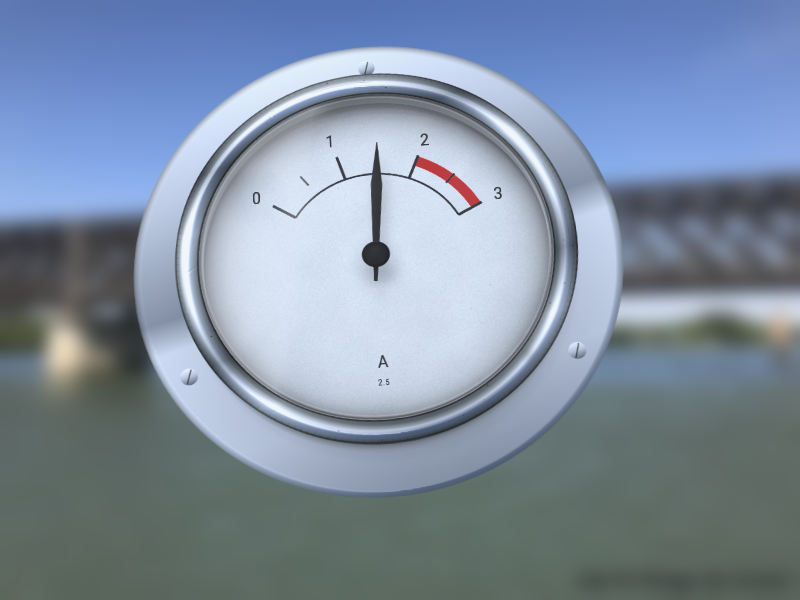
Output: 1.5,A
